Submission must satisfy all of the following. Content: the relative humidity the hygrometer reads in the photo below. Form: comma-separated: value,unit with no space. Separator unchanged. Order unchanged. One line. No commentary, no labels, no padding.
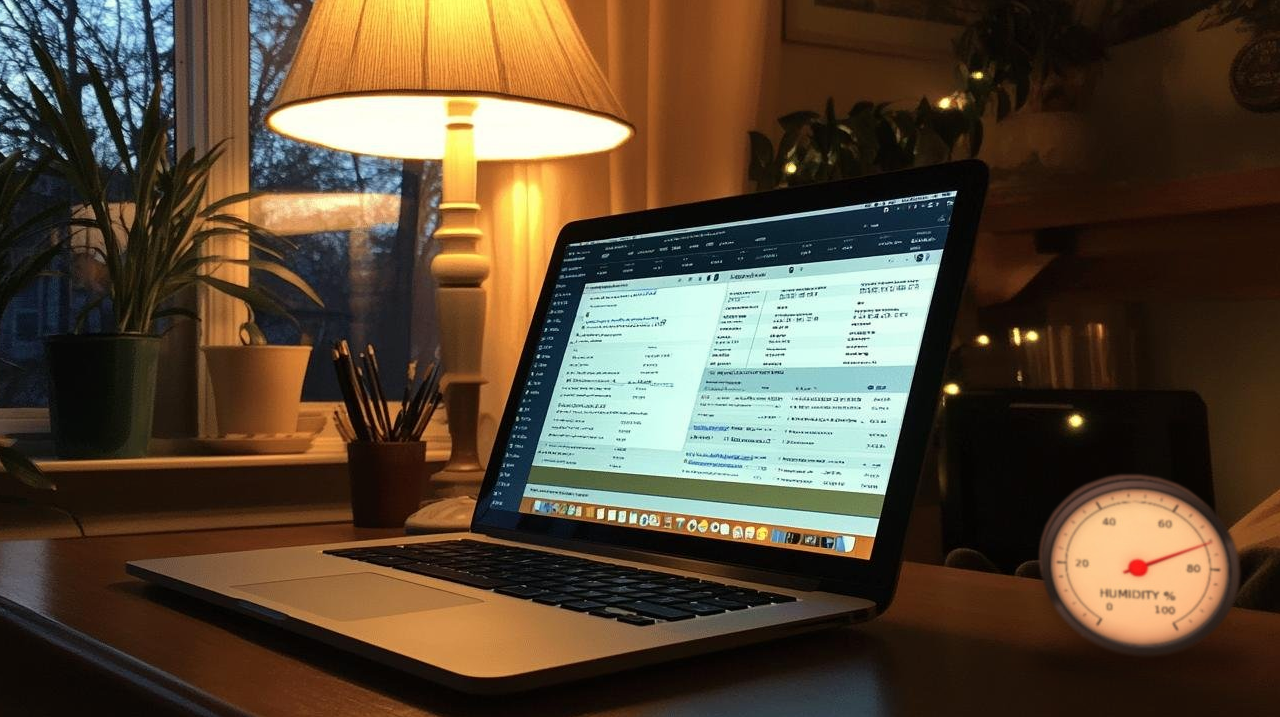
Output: 72,%
